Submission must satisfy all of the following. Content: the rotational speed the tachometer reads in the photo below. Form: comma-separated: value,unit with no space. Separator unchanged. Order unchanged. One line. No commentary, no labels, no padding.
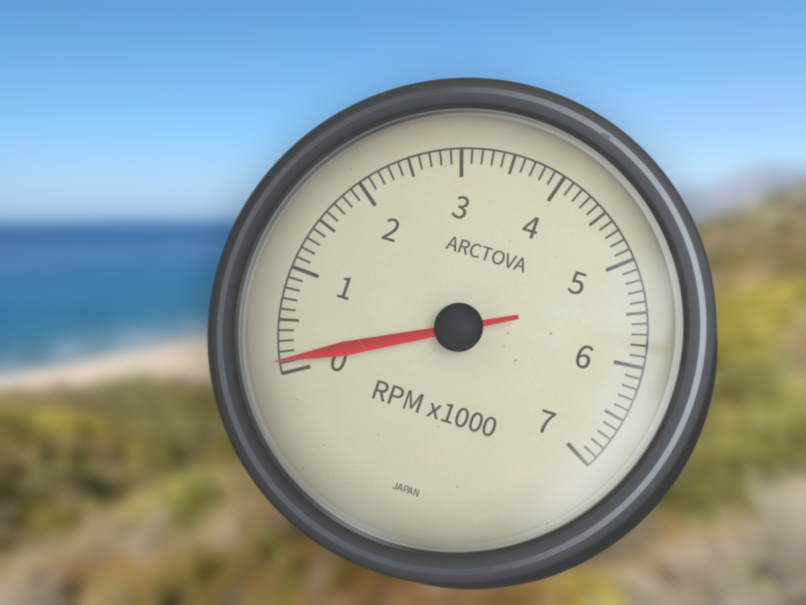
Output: 100,rpm
